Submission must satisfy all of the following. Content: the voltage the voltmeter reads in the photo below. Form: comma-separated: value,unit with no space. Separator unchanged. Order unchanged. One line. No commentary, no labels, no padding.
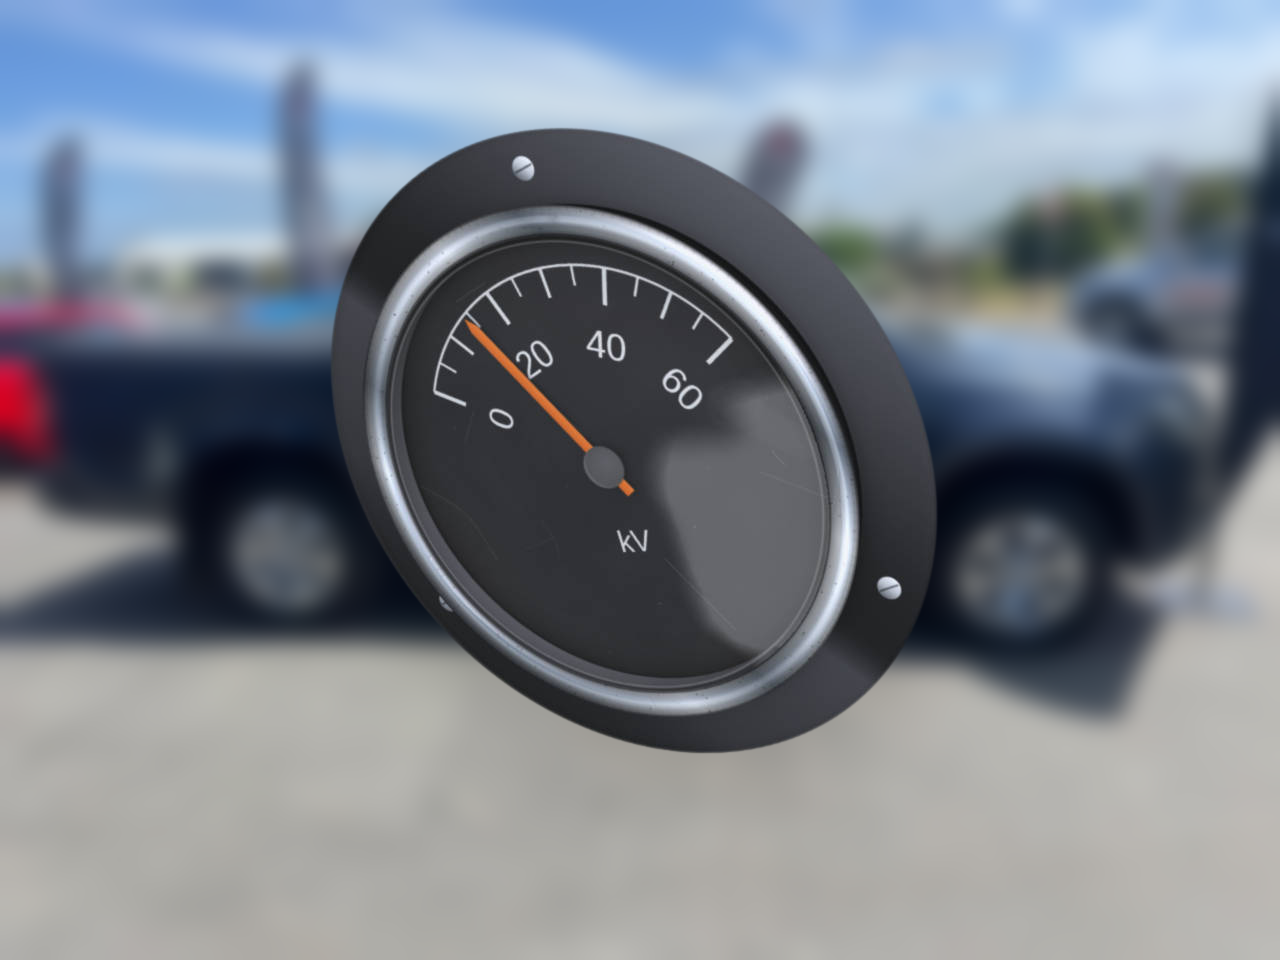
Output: 15,kV
